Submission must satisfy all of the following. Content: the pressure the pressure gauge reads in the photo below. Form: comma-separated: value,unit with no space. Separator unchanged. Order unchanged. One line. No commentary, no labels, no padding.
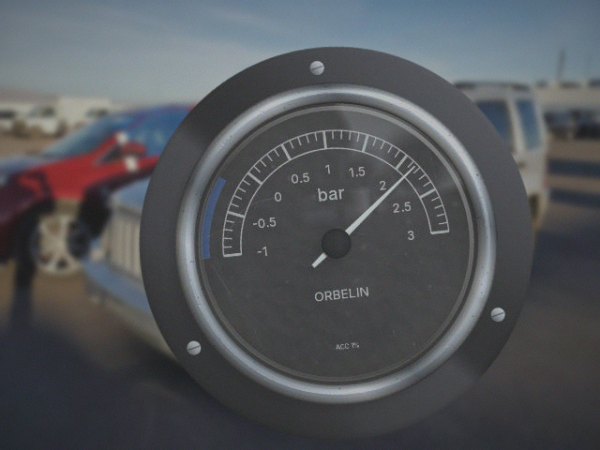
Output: 2.15,bar
